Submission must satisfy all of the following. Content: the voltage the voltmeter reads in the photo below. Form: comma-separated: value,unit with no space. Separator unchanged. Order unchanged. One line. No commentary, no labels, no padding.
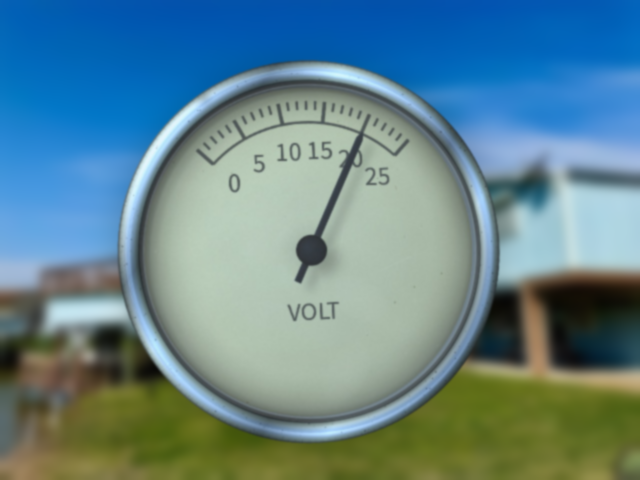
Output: 20,V
